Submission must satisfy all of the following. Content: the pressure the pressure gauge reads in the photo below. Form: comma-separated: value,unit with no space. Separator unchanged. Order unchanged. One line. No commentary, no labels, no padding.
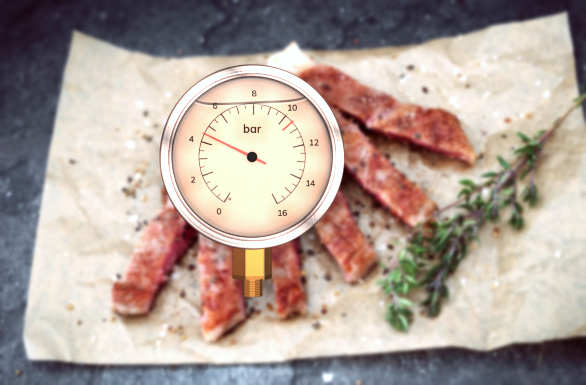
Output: 4.5,bar
